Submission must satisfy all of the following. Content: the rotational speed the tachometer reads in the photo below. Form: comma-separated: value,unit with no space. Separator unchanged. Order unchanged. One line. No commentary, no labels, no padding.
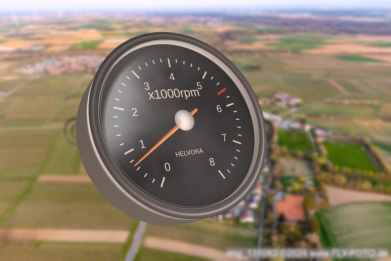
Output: 700,rpm
